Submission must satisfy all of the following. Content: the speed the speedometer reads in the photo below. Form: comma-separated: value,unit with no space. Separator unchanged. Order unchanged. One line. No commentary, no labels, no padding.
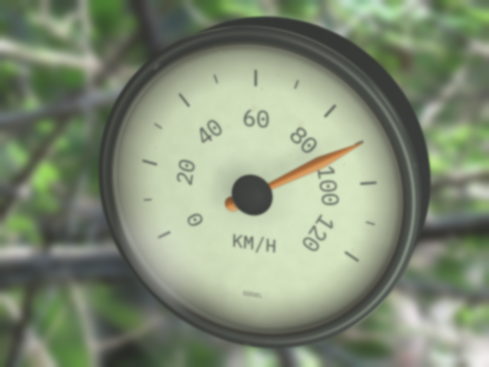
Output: 90,km/h
